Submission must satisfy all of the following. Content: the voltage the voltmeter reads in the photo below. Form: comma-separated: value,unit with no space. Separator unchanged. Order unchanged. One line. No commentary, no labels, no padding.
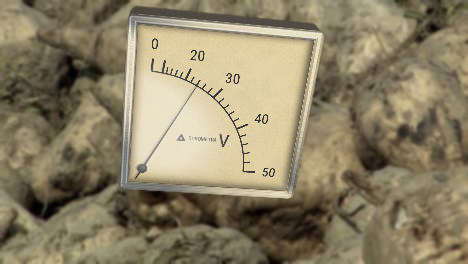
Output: 24,V
